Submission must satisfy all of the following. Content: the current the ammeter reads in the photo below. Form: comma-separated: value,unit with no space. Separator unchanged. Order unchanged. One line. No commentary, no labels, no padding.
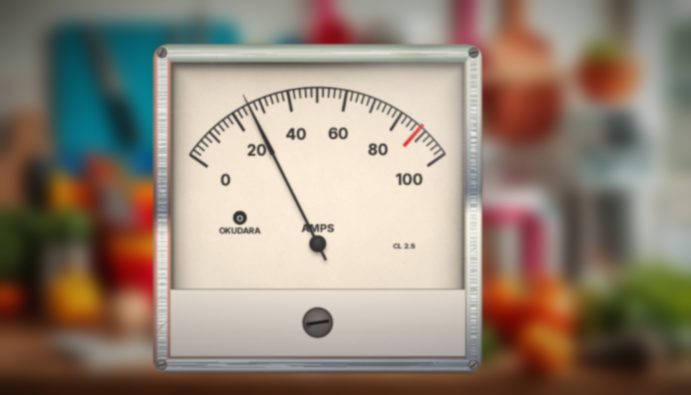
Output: 26,A
